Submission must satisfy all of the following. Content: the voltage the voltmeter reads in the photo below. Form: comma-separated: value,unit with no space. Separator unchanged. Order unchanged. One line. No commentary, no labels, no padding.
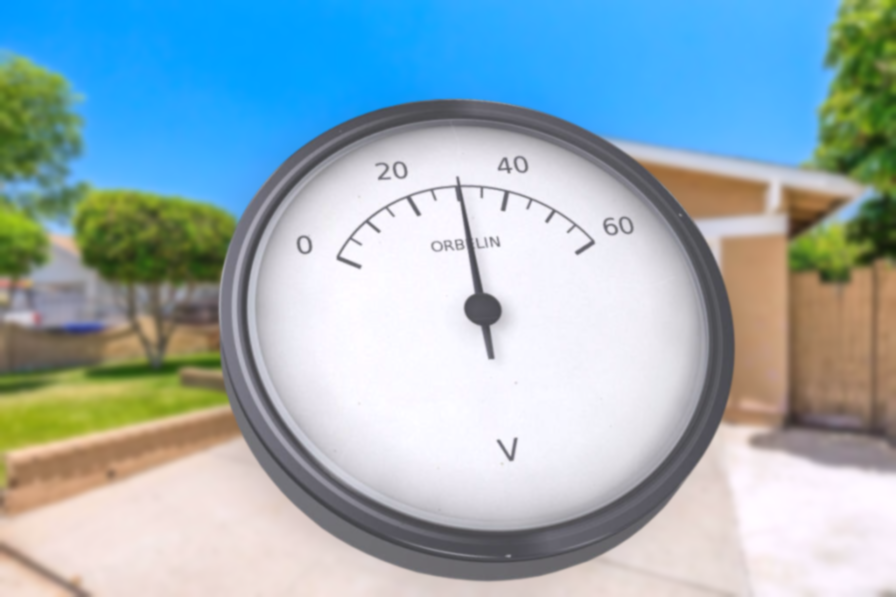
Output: 30,V
